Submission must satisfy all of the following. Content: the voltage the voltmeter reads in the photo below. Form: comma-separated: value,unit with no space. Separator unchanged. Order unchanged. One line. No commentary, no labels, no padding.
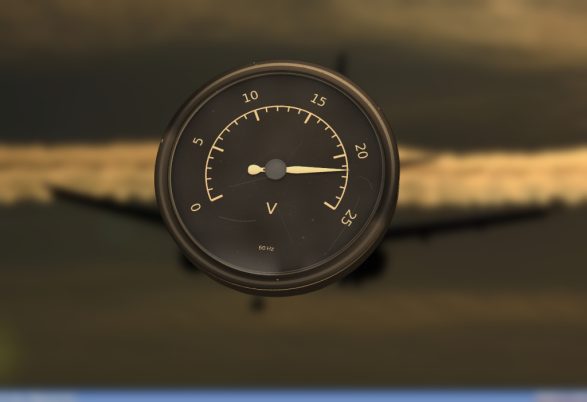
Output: 21.5,V
